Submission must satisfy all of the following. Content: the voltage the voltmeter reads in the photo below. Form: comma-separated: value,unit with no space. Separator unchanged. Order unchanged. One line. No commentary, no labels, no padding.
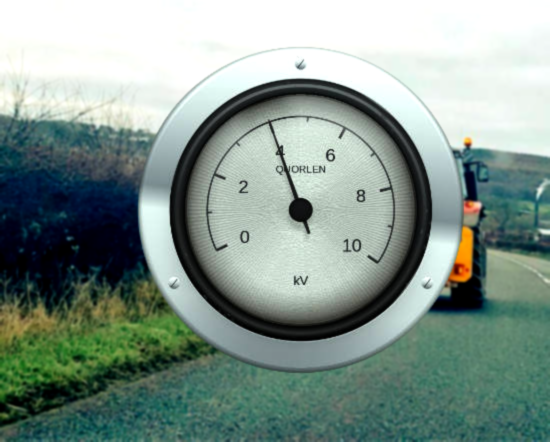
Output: 4,kV
